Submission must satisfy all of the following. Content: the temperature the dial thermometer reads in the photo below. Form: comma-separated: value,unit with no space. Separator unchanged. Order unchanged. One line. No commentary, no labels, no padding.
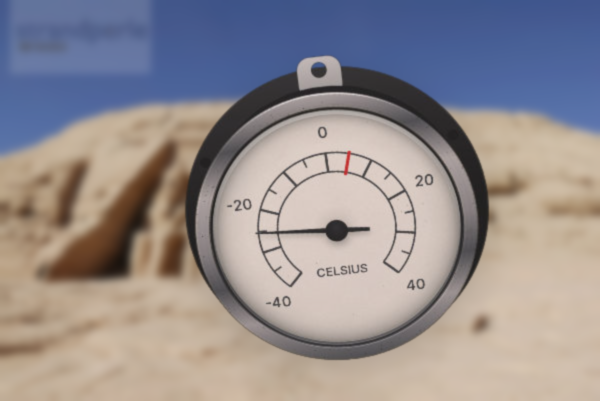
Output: -25,°C
